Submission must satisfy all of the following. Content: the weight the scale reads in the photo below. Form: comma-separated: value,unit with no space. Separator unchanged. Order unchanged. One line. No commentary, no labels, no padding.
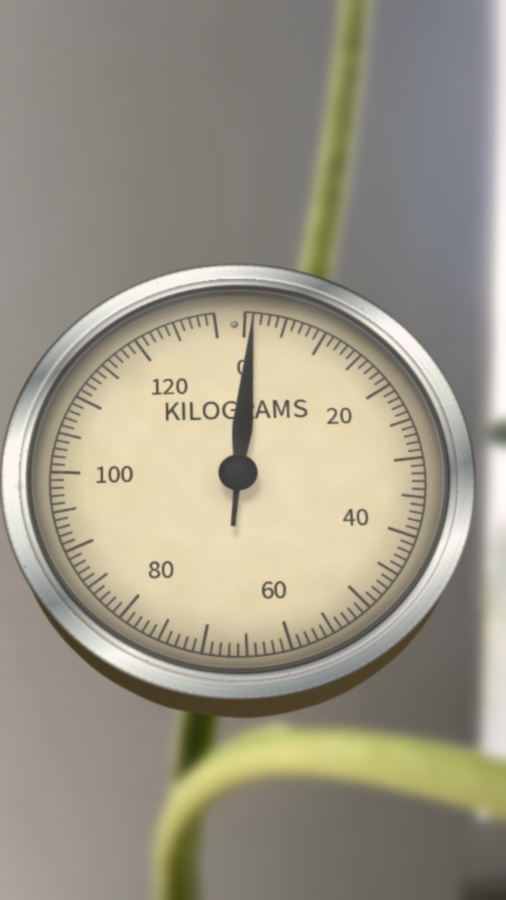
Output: 1,kg
